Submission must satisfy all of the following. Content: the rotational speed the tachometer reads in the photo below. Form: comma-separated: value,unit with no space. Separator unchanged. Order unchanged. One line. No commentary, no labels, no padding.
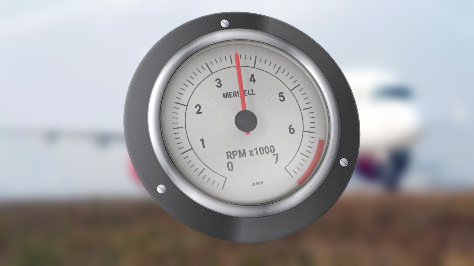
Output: 3600,rpm
